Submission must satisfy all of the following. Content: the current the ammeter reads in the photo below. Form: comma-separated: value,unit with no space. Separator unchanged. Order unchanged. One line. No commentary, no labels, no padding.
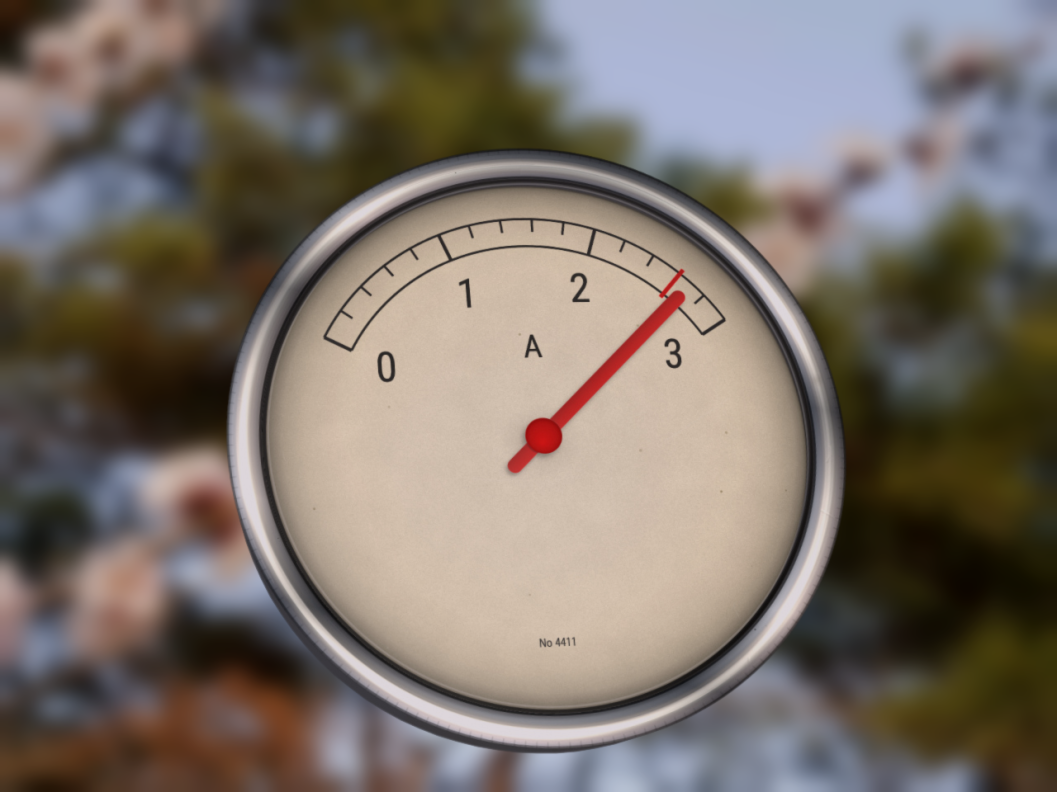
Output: 2.7,A
